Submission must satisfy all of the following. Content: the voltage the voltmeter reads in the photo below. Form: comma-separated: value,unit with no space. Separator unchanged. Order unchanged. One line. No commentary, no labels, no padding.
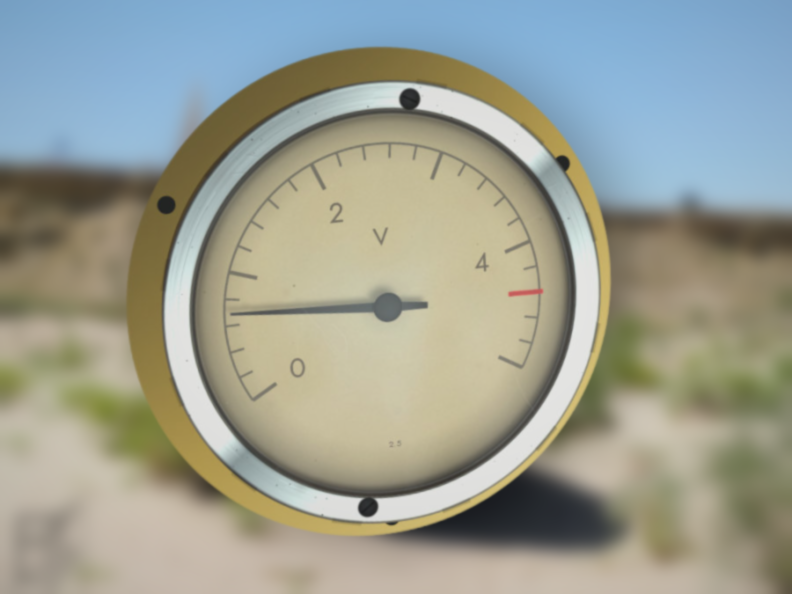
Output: 0.7,V
